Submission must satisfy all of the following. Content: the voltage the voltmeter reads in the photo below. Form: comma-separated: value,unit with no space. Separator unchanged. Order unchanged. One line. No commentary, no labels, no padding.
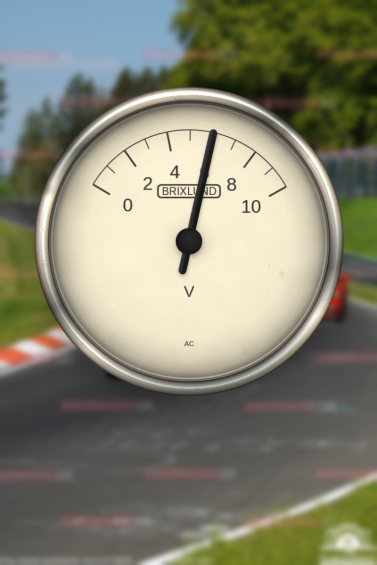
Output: 6,V
